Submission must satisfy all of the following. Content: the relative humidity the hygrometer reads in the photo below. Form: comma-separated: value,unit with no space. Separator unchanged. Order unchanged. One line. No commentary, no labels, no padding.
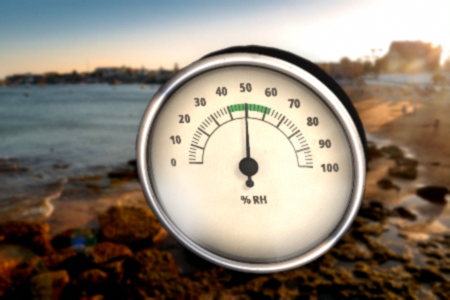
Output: 50,%
